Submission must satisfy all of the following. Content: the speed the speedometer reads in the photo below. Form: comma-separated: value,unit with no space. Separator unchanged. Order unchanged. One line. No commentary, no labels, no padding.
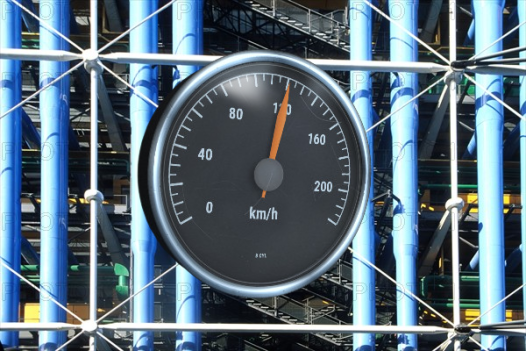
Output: 120,km/h
